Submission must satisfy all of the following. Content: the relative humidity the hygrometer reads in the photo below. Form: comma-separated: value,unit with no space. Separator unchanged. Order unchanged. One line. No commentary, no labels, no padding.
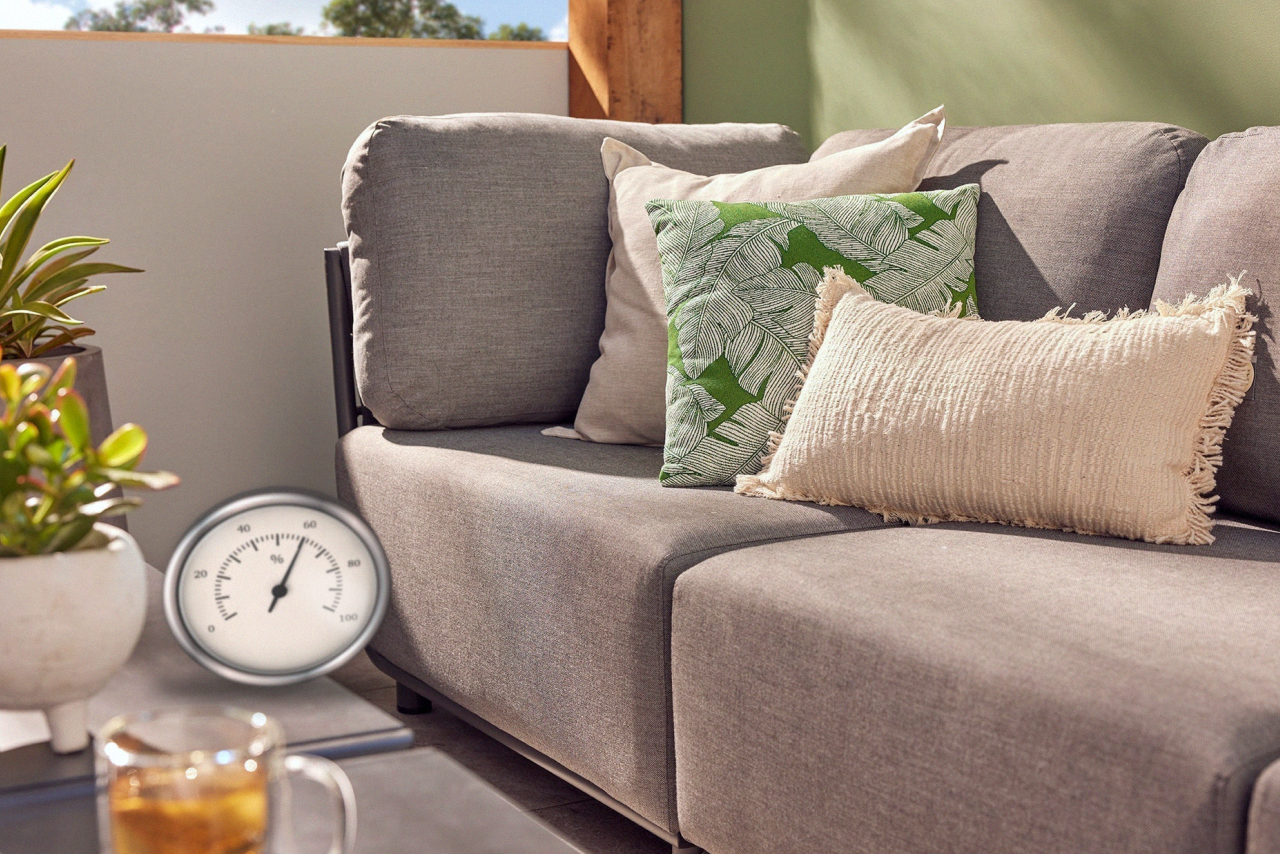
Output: 60,%
